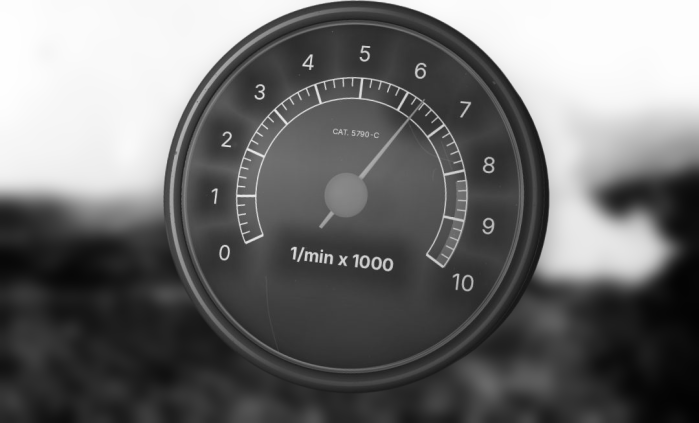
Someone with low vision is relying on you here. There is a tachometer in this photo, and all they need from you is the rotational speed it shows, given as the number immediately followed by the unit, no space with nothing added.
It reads 6400rpm
